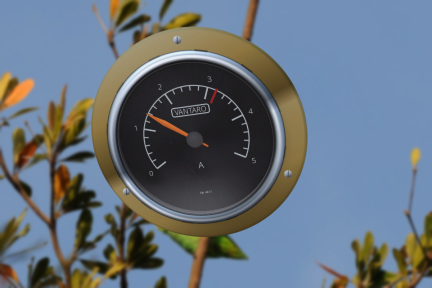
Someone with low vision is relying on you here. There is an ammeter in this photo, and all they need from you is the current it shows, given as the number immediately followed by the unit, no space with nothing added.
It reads 1.4A
